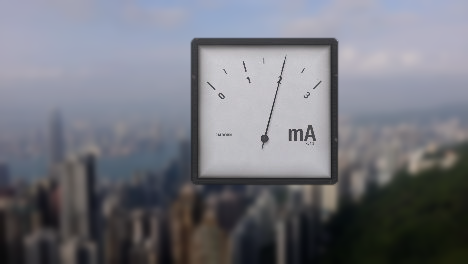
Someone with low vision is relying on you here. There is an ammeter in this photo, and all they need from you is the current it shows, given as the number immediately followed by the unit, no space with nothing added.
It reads 2mA
